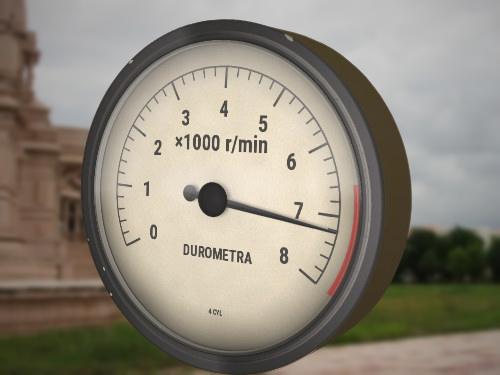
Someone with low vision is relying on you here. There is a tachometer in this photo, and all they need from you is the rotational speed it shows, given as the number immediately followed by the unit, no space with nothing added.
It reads 7200rpm
